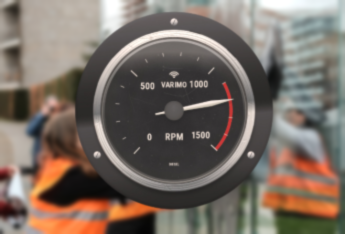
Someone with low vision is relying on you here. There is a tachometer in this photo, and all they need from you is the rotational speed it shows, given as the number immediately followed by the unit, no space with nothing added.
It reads 1200rpm
